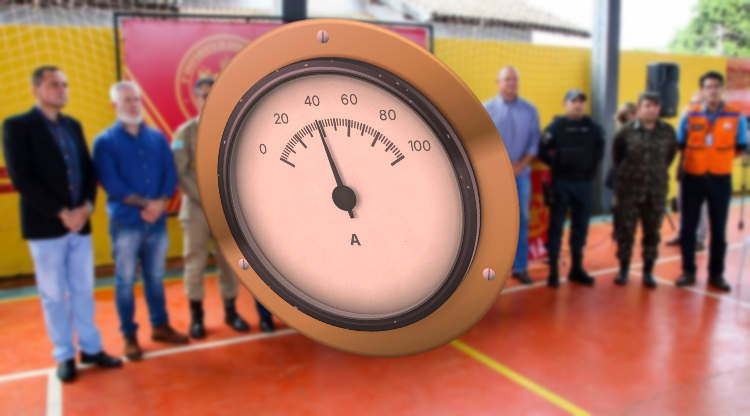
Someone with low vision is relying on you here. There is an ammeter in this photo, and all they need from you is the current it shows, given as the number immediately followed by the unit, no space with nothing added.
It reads 40A
